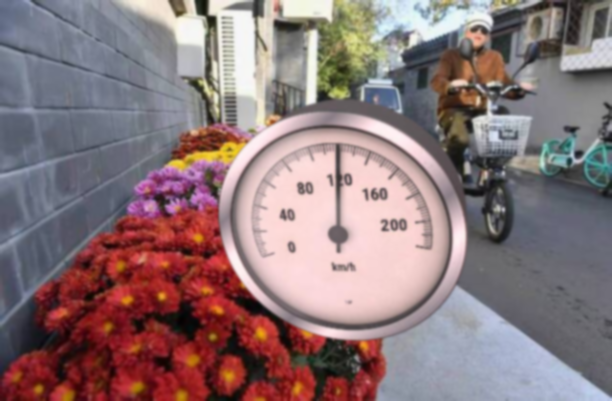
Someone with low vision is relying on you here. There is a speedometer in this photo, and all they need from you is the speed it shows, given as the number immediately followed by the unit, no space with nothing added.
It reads 120km/h
